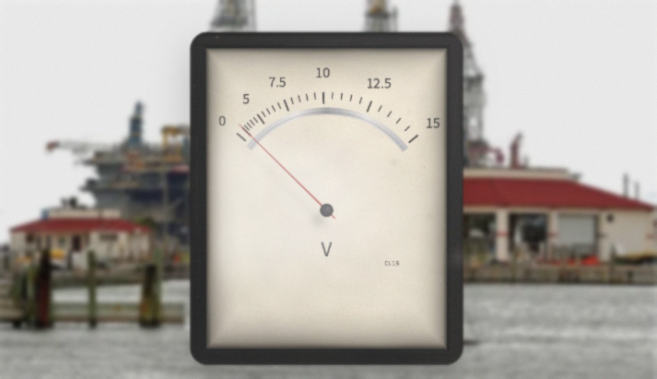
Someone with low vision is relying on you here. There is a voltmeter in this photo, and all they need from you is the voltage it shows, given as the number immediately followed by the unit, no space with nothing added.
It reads 2.5V
